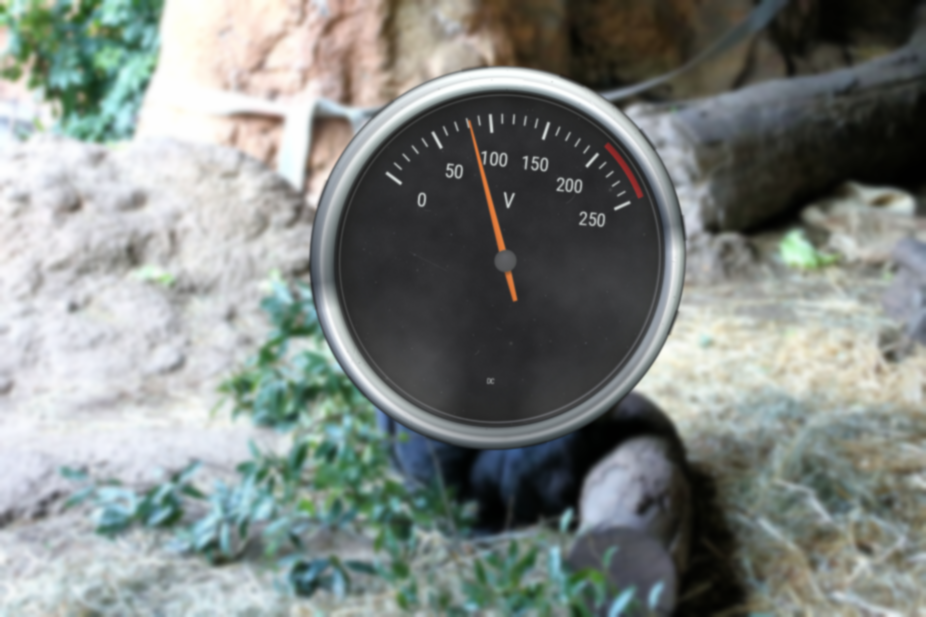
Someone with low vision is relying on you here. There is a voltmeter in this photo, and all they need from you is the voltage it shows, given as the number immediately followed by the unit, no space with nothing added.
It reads 80V
